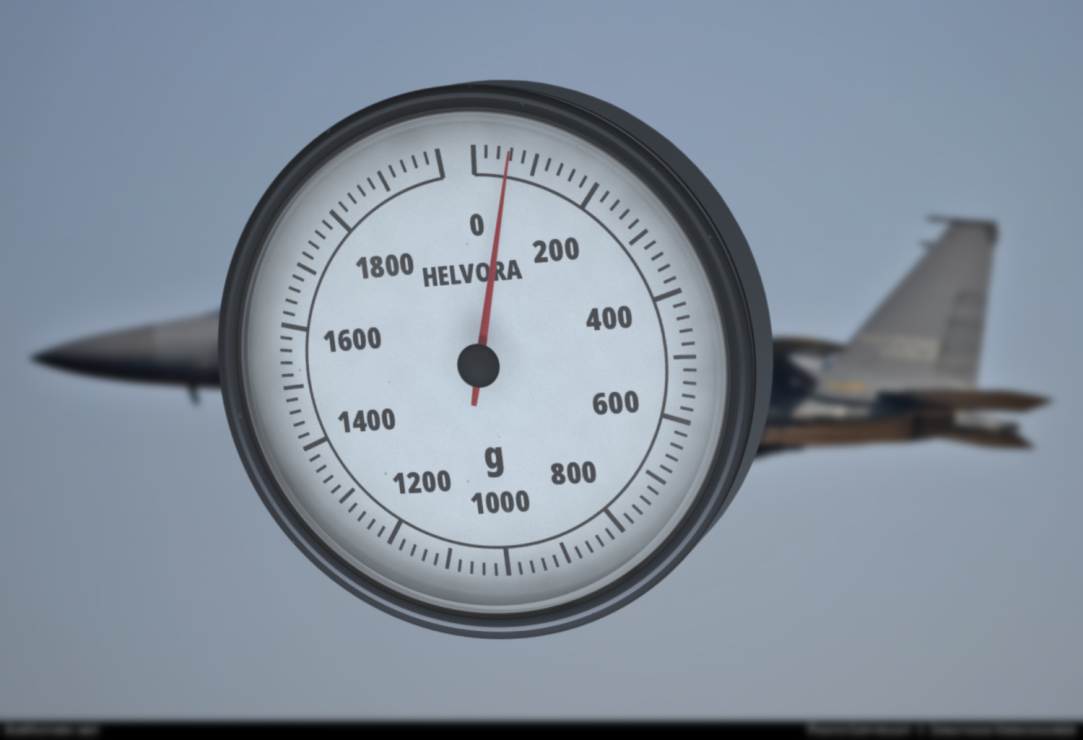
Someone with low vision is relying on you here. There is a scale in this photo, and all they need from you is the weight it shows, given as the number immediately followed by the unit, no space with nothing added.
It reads 60g
